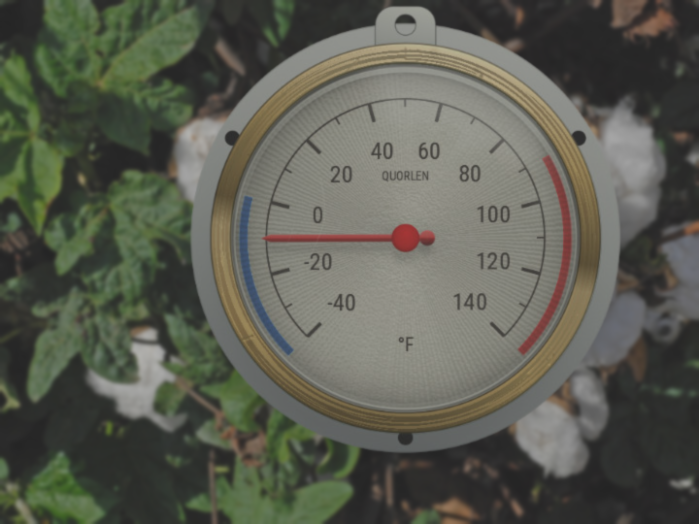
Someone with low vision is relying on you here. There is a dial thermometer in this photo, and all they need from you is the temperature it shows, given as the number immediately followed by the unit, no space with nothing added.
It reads -10°F
